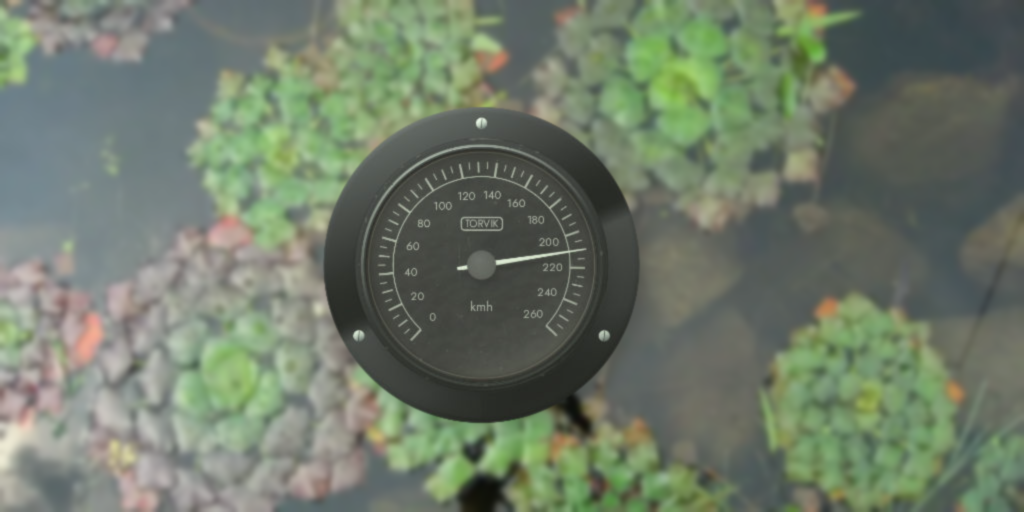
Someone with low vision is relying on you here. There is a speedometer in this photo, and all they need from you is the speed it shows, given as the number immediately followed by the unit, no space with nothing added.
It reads 210km/h
